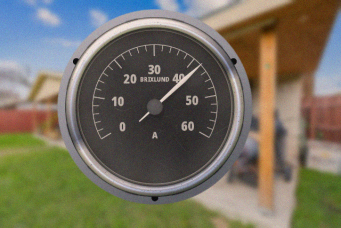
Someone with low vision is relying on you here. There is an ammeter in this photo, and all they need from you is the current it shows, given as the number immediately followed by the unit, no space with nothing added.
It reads 42A
